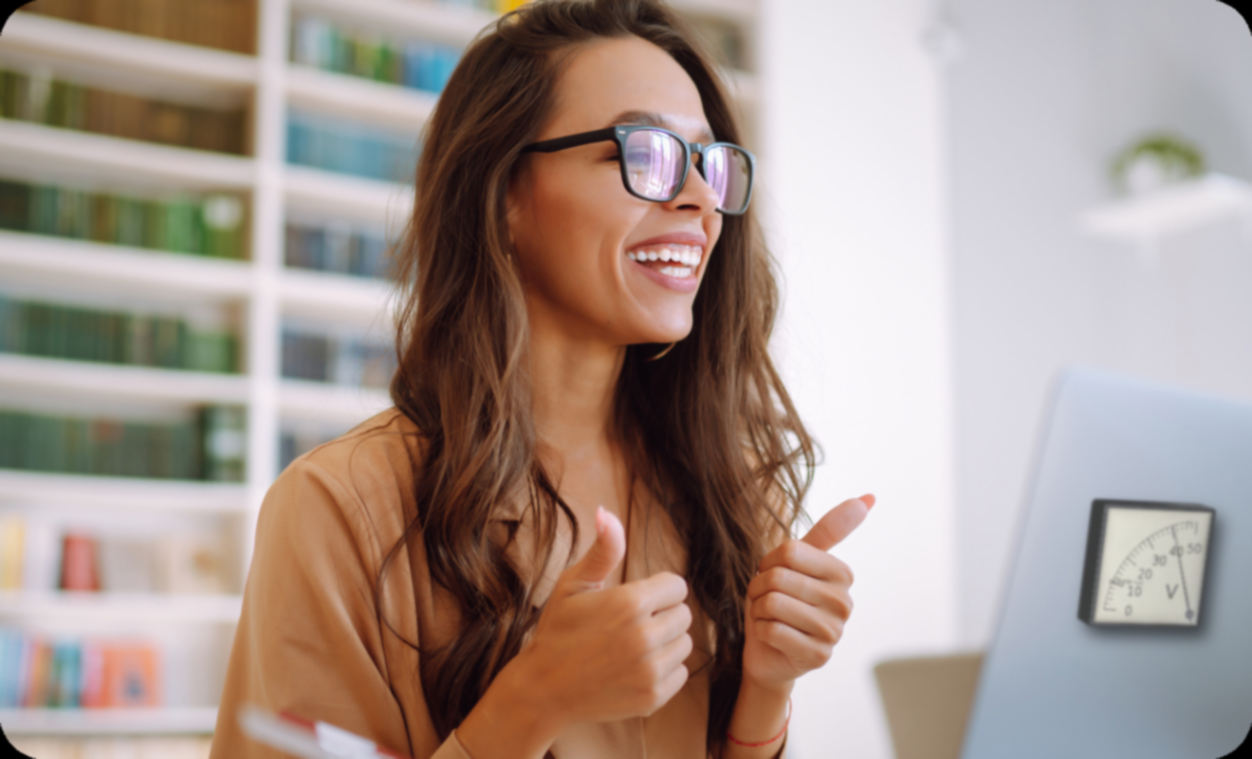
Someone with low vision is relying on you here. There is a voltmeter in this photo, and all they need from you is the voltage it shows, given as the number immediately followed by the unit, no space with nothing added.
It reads 40V
